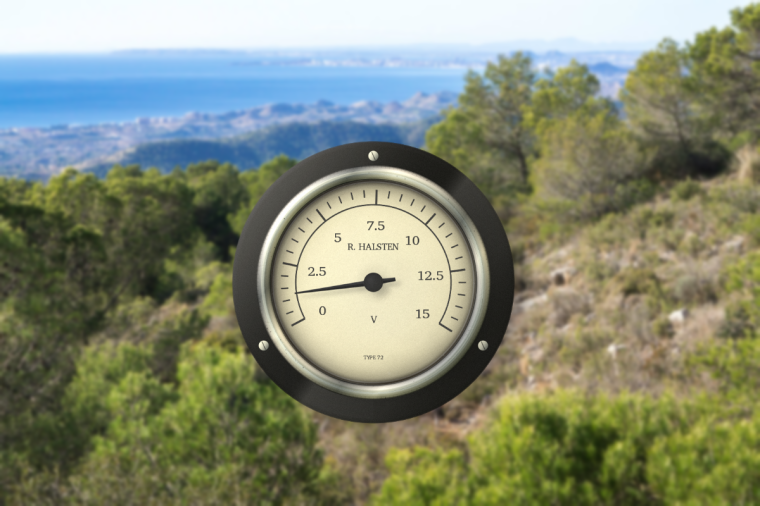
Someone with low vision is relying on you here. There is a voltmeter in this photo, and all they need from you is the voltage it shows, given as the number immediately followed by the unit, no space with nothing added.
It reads 1.25V
